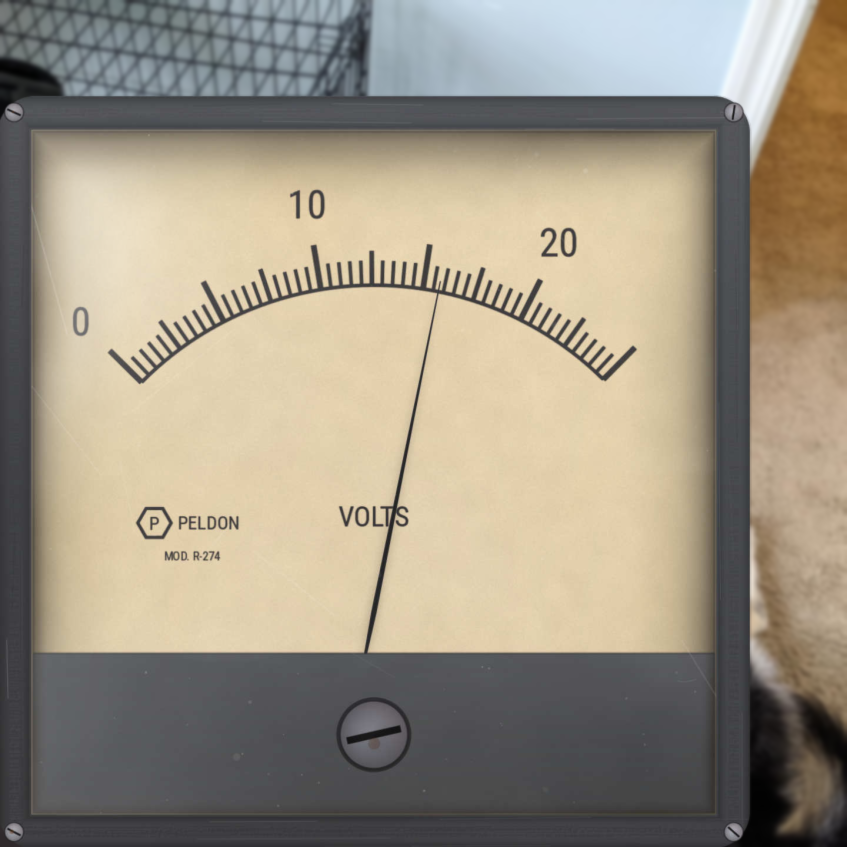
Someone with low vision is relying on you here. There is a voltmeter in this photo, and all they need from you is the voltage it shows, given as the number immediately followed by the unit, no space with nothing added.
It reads 15.75V
